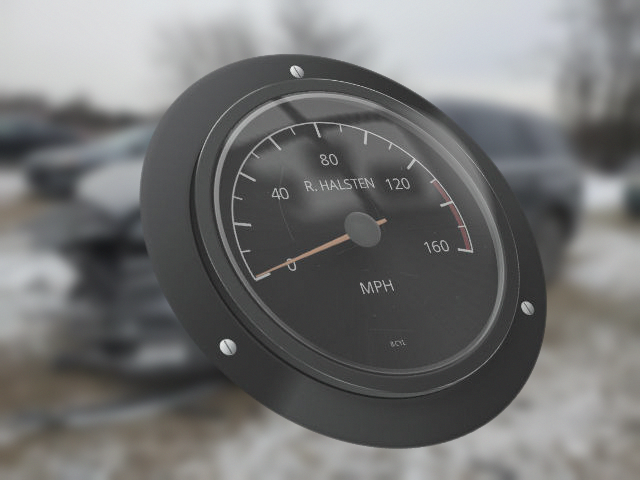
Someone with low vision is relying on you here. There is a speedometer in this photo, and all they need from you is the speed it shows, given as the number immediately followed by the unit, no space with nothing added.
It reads 0mph
